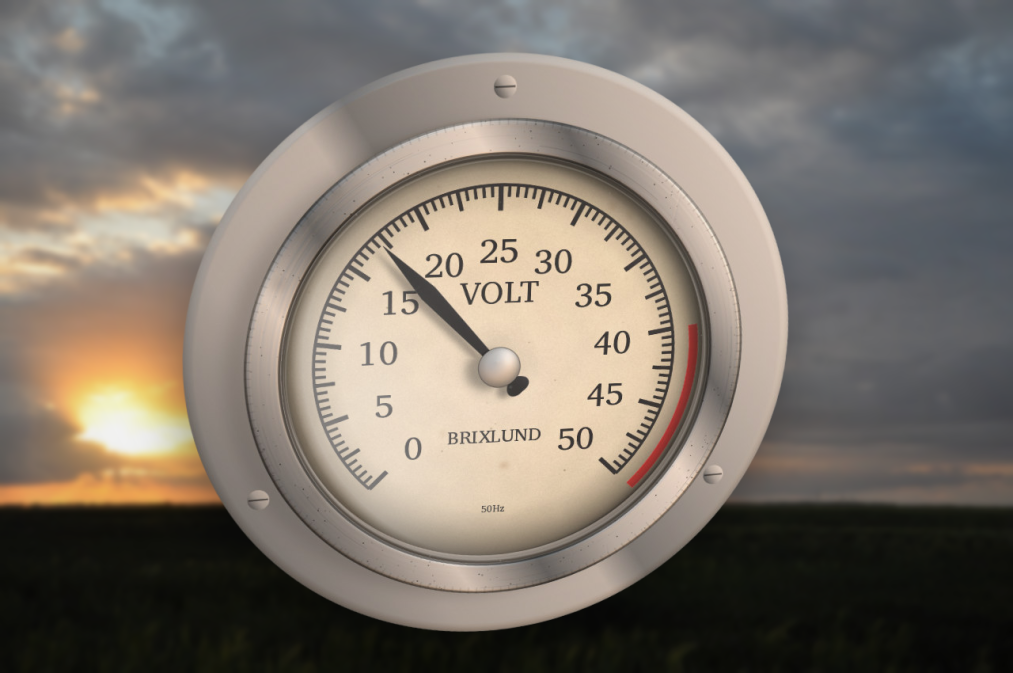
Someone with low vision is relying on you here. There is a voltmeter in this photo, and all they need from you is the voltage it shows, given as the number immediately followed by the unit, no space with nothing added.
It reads 17.25V
